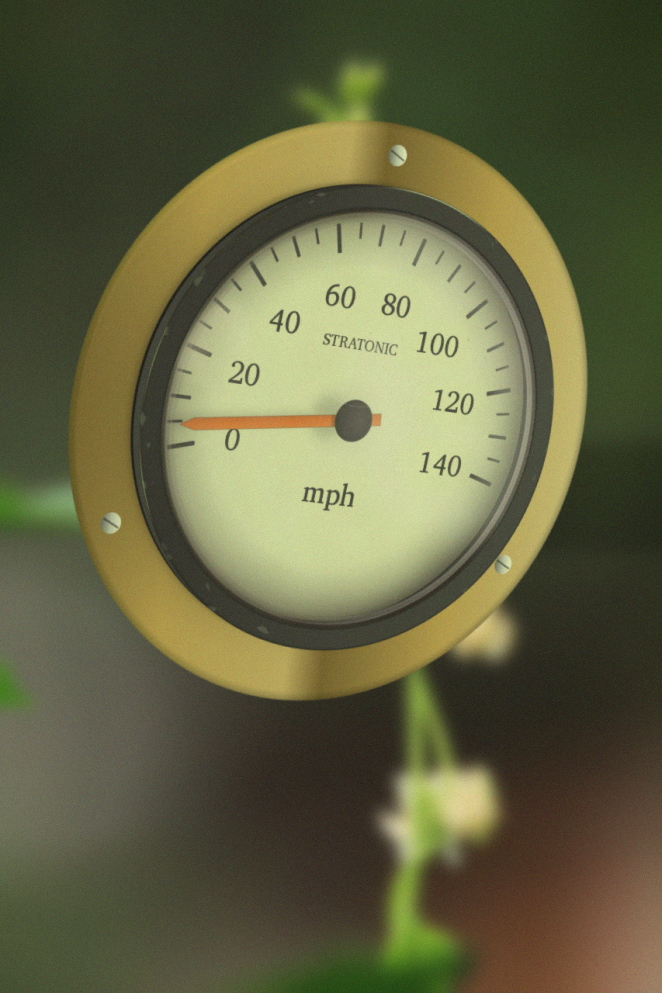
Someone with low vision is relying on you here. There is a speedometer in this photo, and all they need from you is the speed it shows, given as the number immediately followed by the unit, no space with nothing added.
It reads 5mph
